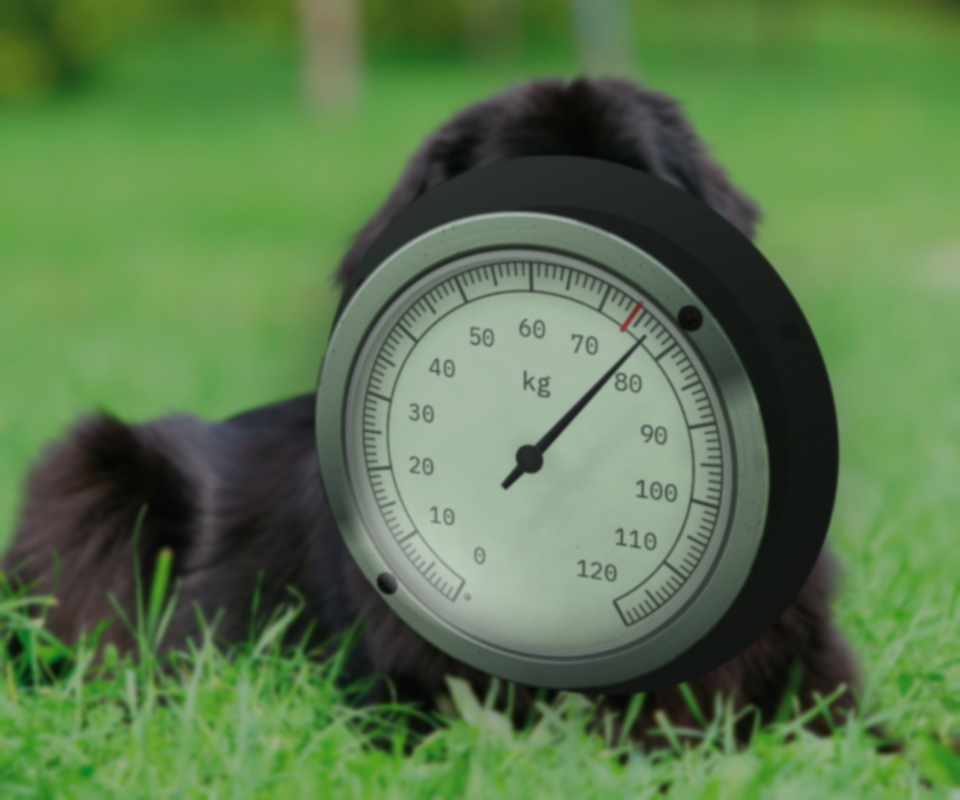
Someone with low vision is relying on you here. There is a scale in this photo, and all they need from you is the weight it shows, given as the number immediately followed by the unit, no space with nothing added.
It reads 77kg
